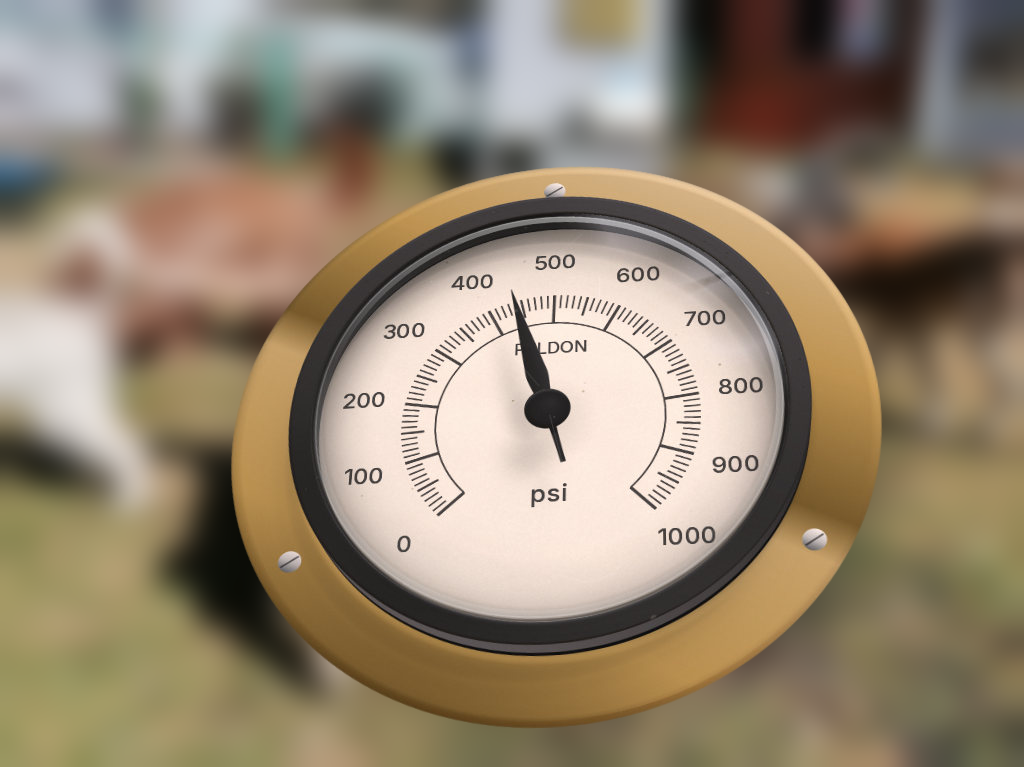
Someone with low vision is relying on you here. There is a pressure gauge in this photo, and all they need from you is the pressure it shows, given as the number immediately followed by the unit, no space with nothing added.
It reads 440psi
